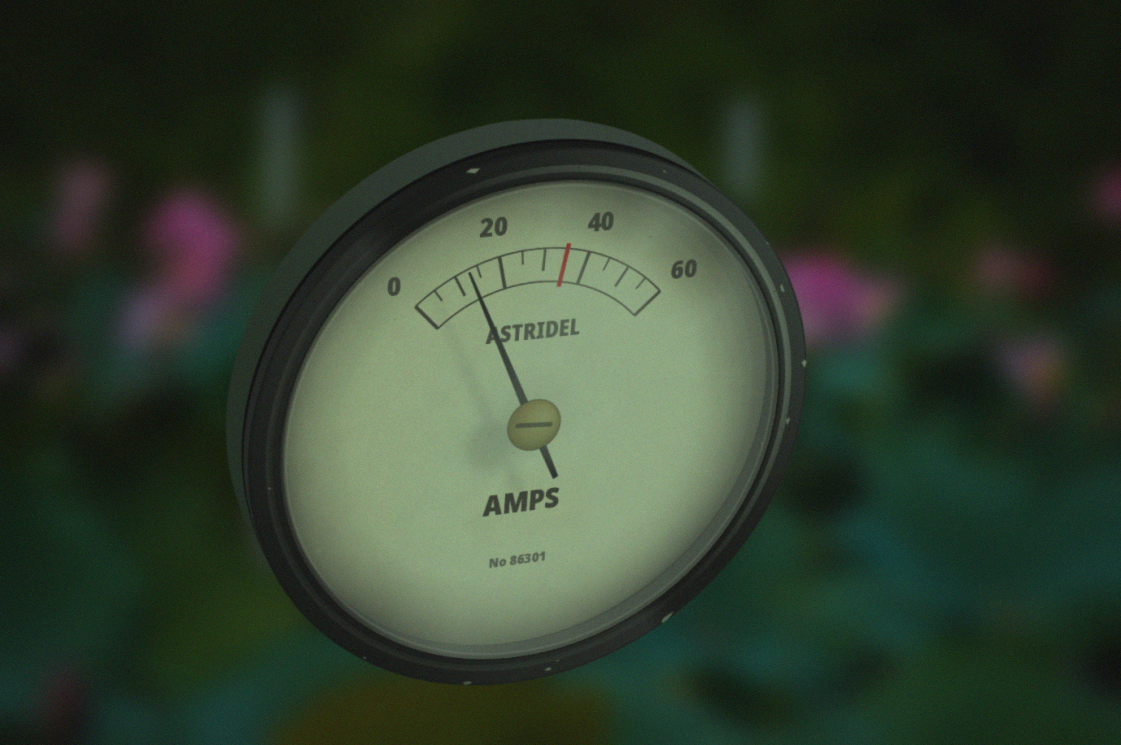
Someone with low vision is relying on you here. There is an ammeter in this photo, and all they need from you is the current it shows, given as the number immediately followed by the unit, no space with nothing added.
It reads 12.5A
